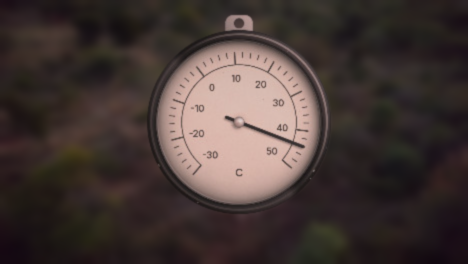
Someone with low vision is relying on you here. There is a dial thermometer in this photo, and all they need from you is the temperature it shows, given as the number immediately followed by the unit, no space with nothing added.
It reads 44°C
